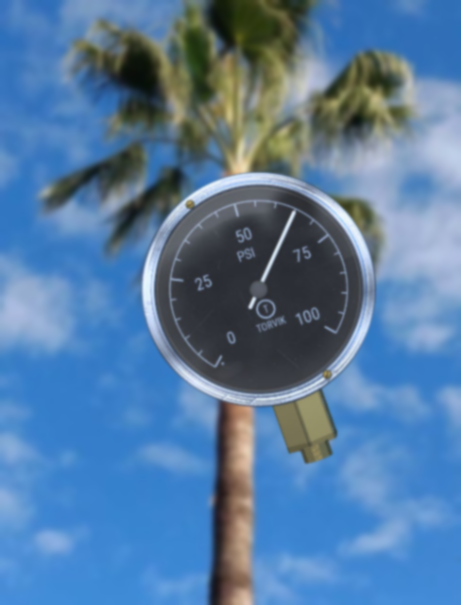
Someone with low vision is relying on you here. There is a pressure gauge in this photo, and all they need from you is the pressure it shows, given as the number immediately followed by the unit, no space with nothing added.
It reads 65psi
